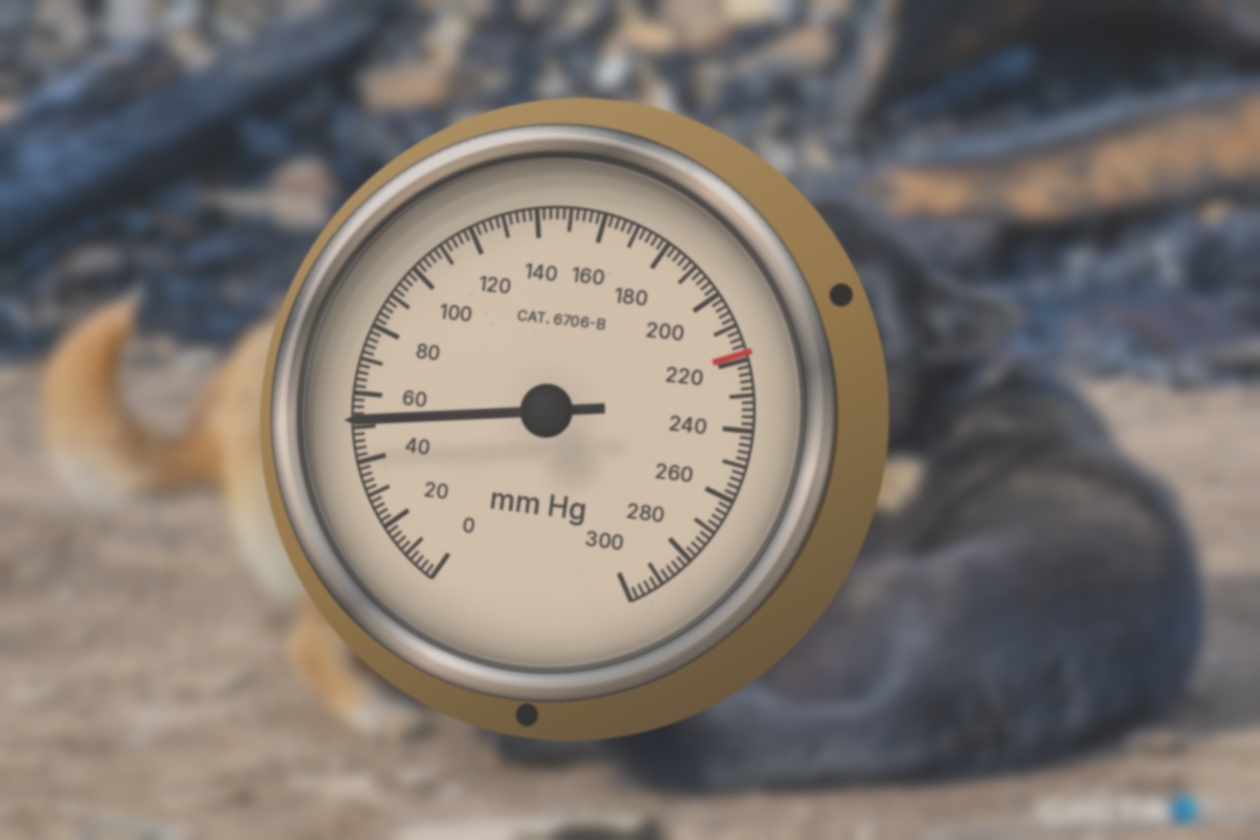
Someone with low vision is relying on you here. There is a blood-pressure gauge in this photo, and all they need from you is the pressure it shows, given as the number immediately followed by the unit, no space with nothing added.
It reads 52mmHg
